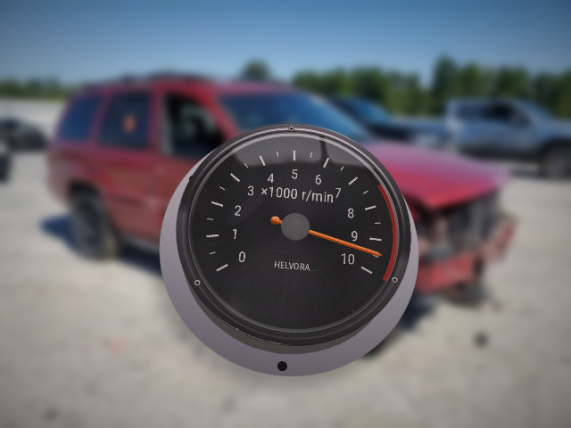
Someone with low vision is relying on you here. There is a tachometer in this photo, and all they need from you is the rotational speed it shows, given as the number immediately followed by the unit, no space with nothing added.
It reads 9500rpm
